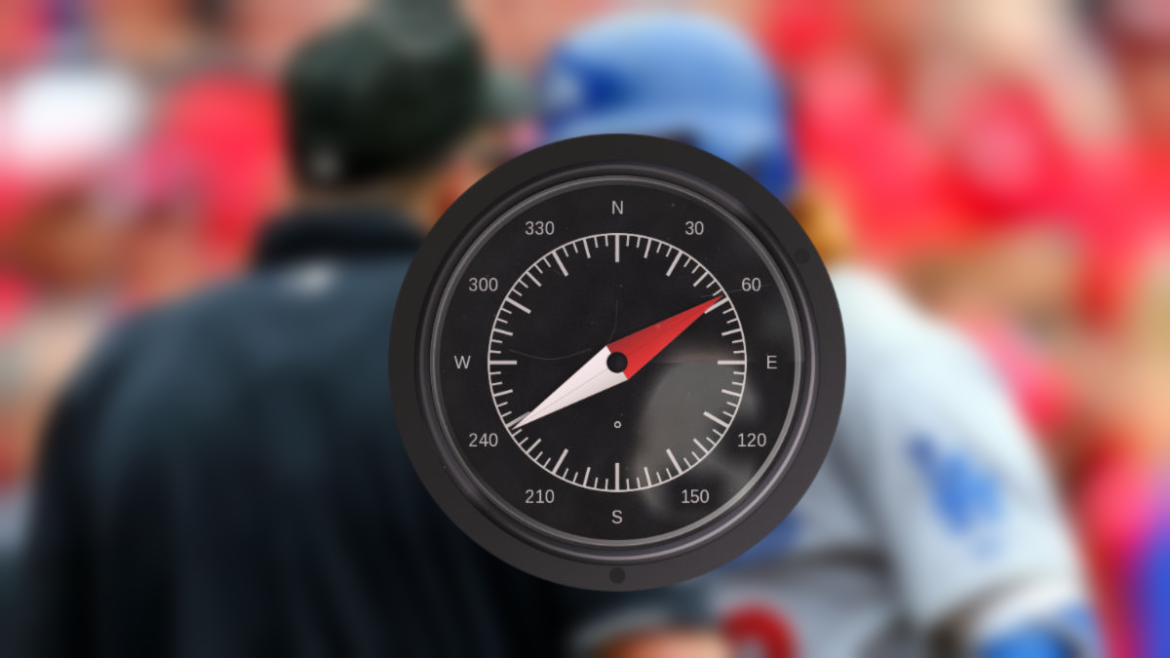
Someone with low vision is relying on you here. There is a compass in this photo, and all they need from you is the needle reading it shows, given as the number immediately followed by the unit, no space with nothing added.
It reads 57.5°
